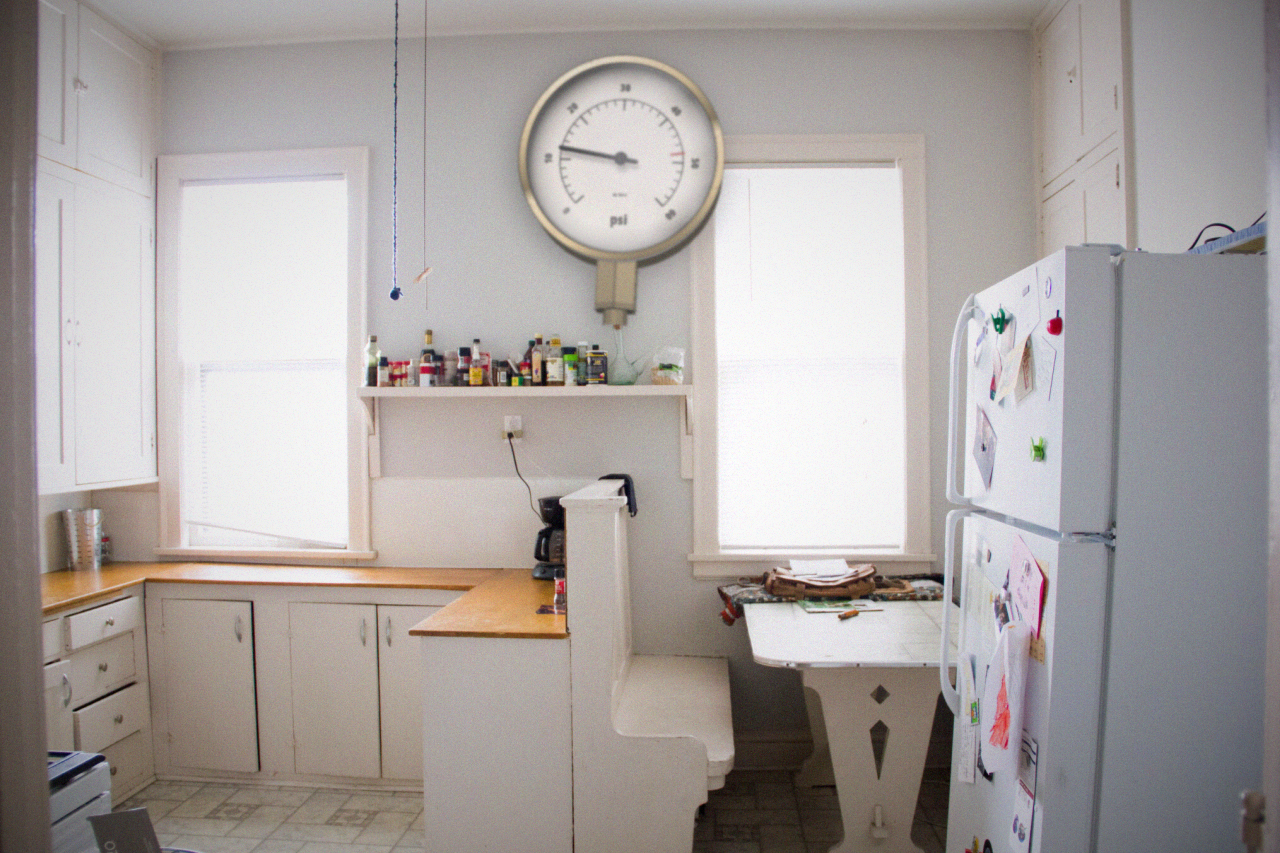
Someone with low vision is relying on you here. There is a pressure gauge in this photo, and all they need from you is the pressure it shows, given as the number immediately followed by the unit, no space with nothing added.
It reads 12psi
